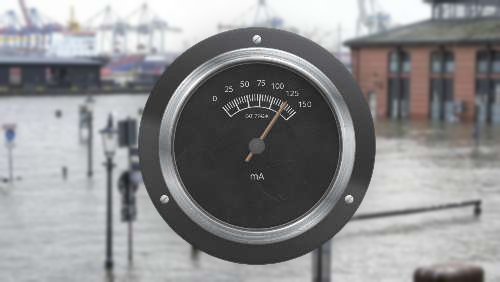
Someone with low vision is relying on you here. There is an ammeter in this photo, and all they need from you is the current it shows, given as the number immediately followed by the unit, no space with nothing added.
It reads 125mA
